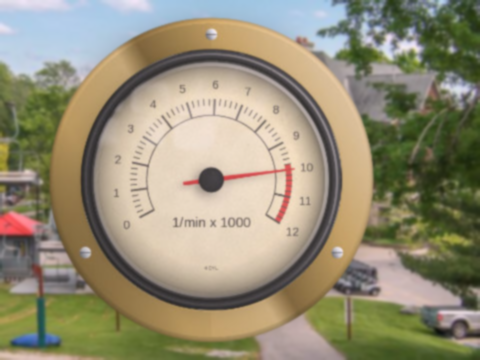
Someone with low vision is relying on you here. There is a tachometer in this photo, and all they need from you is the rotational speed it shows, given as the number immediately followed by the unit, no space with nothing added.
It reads 10000rpm
